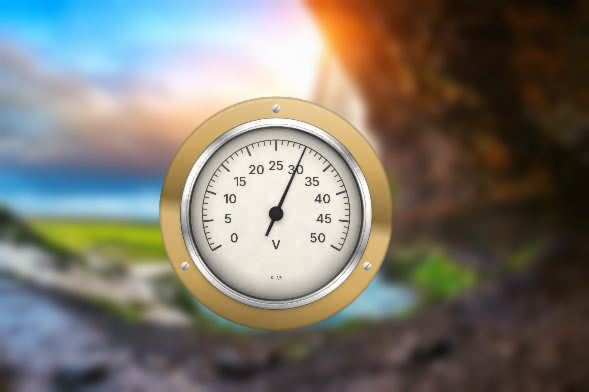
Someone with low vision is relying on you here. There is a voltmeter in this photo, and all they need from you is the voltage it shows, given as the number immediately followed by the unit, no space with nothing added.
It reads 30V
